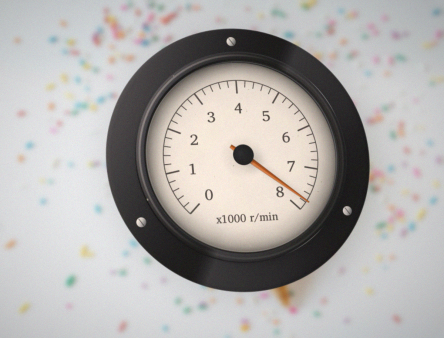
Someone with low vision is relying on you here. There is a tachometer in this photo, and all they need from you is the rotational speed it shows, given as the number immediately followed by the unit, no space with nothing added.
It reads 7800rpm
